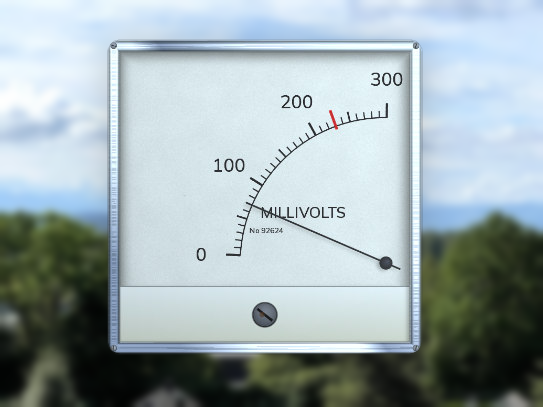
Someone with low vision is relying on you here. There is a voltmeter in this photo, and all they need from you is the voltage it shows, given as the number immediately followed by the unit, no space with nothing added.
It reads 70mV
